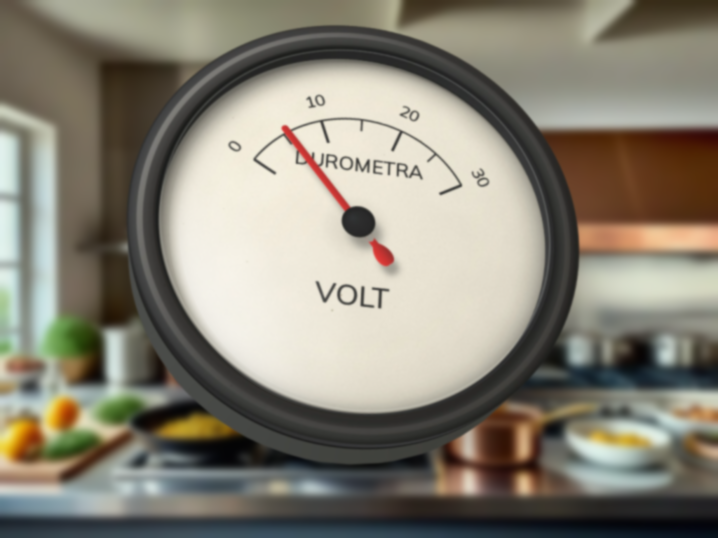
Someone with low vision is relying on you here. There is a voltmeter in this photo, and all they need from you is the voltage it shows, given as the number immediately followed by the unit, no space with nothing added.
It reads 5V
